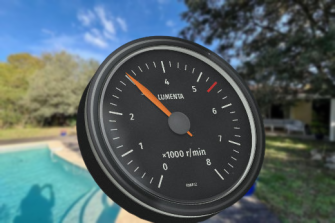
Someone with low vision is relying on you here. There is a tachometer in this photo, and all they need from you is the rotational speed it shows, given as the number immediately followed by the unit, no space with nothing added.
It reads 3000rpm
